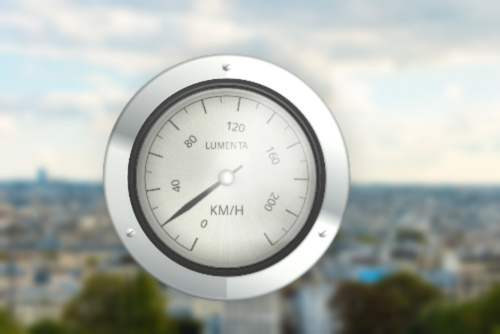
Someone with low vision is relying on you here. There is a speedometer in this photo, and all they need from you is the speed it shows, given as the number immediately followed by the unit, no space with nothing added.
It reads 20km/h
